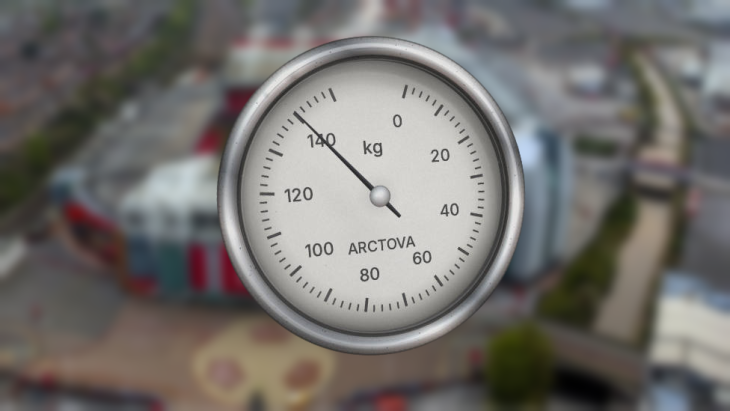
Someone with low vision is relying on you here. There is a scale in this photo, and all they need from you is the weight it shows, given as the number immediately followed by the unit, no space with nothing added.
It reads 140kg
